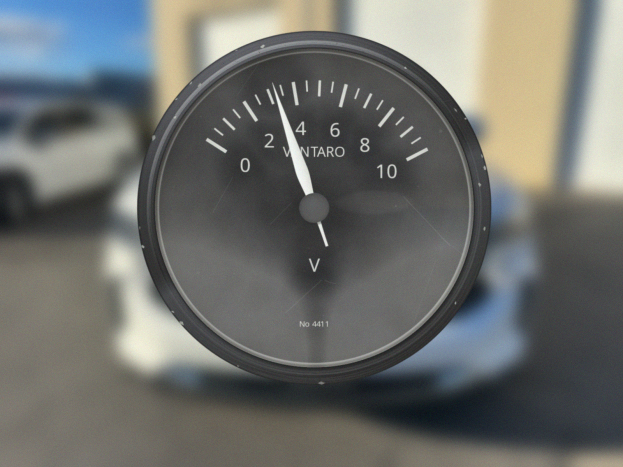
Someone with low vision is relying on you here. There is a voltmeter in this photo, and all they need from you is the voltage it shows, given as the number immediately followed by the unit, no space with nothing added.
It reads 3.25V
